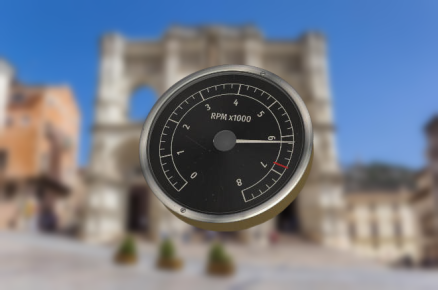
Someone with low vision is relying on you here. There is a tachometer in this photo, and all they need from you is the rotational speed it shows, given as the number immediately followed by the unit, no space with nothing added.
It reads 6200rpm
